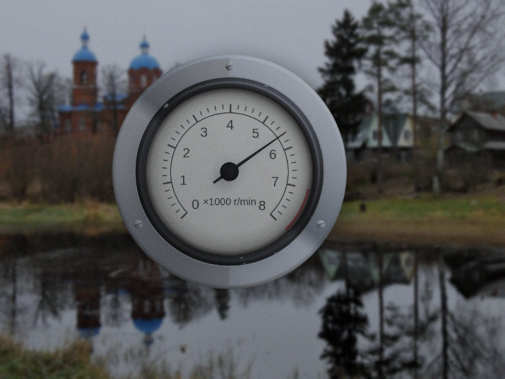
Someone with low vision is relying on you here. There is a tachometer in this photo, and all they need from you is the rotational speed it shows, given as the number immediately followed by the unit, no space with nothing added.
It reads 5600rpm
